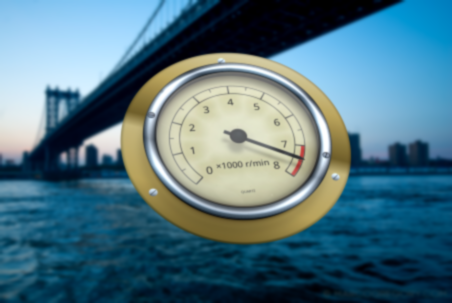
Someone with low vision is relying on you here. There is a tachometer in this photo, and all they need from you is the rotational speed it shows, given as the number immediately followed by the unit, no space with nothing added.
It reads 7500rpm
